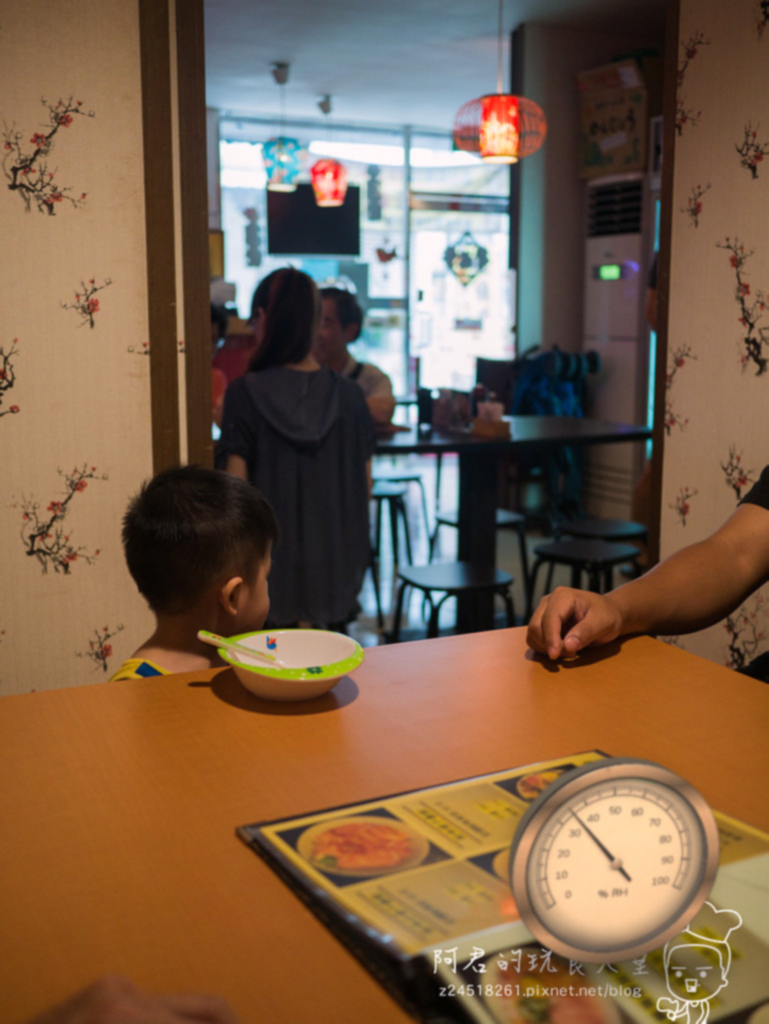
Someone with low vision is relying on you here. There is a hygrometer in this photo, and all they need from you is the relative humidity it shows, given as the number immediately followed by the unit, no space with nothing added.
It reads 35%
